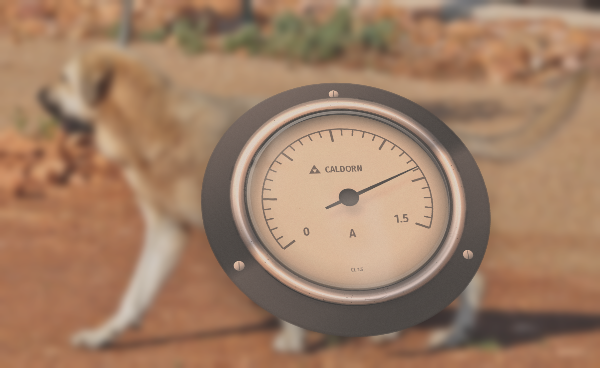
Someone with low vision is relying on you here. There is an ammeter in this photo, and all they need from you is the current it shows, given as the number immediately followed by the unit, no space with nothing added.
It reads 1.2A
